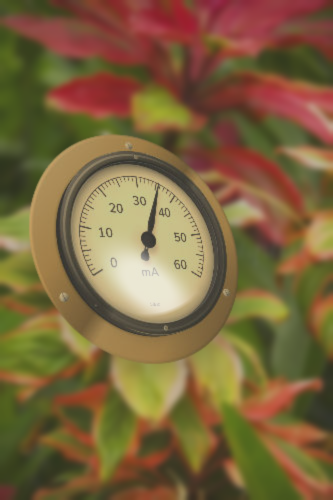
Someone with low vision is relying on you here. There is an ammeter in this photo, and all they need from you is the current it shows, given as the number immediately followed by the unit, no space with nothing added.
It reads 35mA
